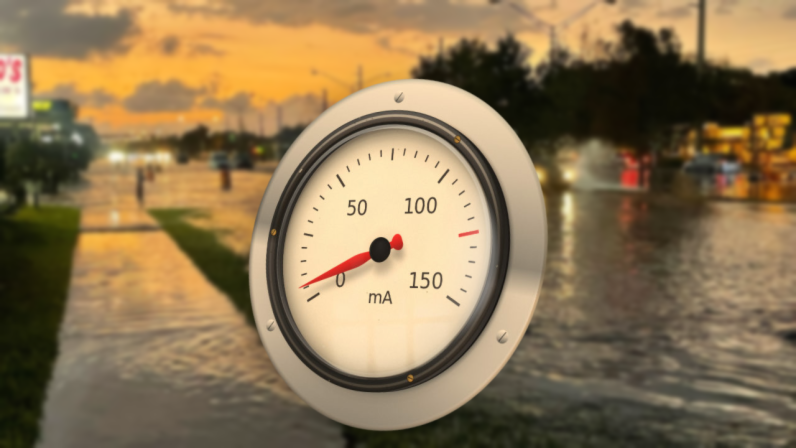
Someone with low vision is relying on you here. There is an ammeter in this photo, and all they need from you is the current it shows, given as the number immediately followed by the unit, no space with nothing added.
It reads 5mA
